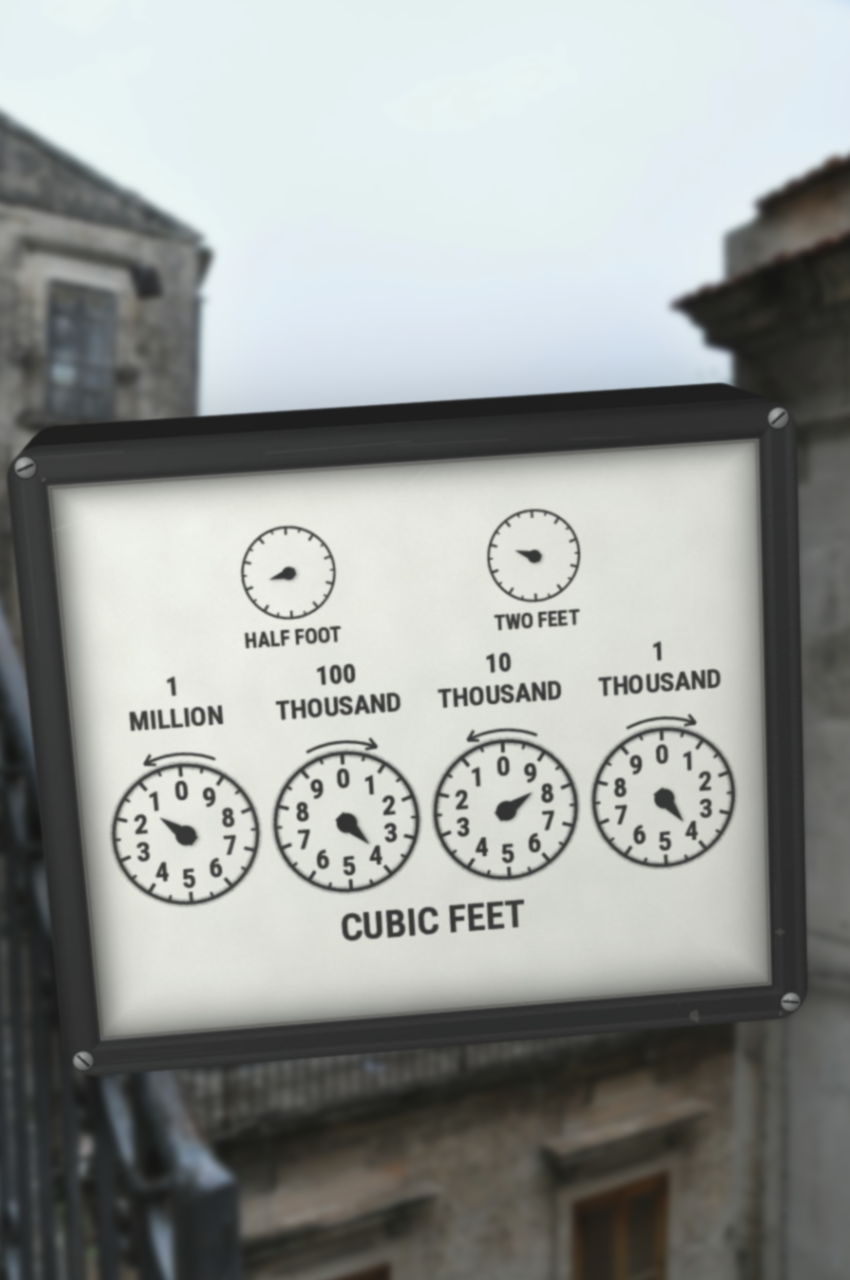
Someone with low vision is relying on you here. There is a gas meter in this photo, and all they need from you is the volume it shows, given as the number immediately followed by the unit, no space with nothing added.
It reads 138400ft³
